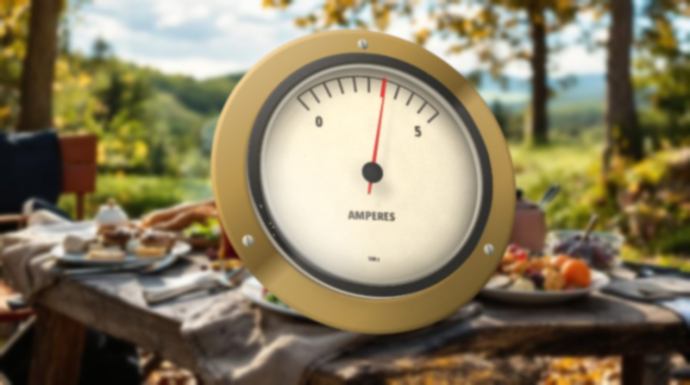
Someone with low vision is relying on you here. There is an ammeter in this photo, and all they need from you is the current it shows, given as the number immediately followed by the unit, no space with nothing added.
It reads 3A
